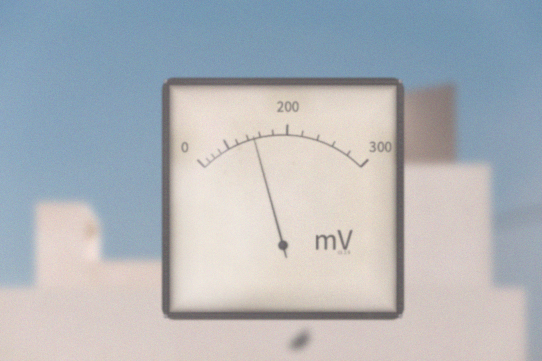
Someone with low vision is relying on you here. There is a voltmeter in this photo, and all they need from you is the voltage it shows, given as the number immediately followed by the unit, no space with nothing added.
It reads 150mV
